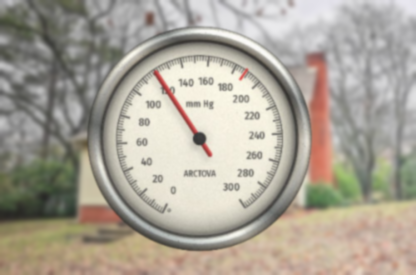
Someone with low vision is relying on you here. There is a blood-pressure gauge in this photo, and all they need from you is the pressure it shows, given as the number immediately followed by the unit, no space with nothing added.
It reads 120mmHg
